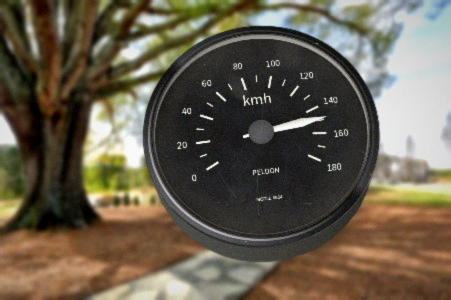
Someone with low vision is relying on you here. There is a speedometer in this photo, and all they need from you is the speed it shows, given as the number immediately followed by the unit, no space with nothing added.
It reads 150km/h
